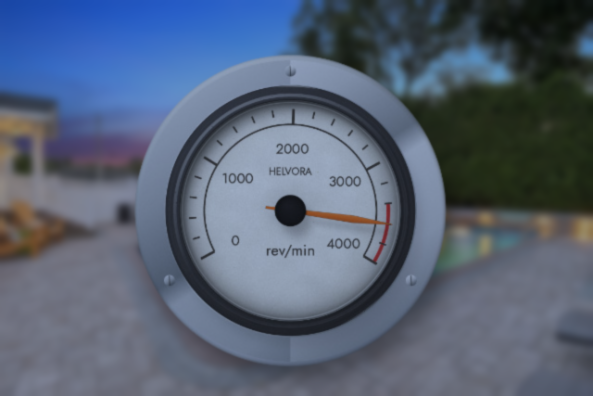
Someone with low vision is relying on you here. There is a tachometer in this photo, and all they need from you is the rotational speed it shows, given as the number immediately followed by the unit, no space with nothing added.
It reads 3600rpm
